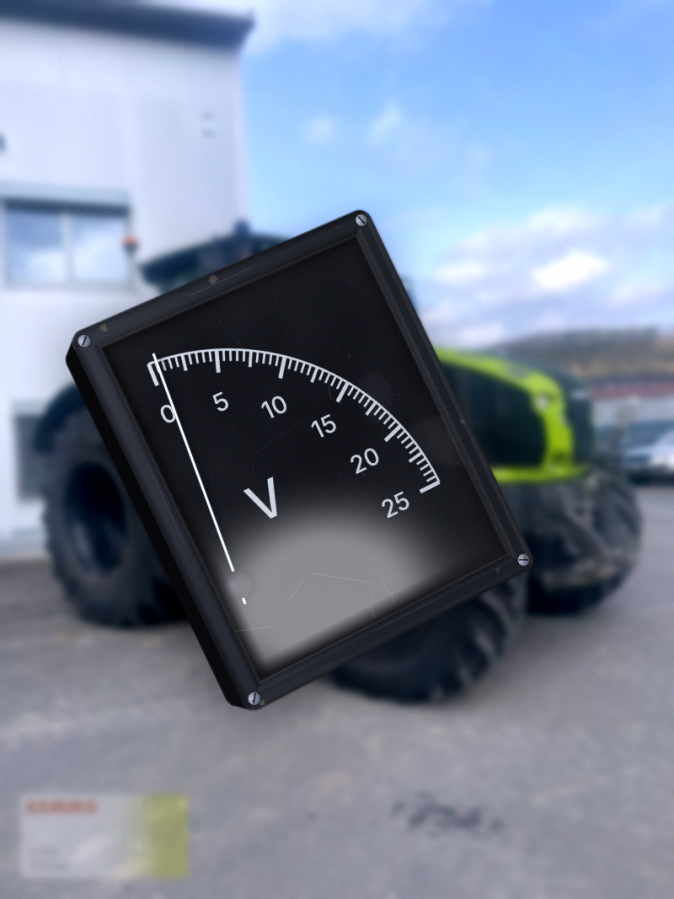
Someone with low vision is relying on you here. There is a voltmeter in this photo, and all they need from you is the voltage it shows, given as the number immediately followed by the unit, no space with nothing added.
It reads 0.5V
